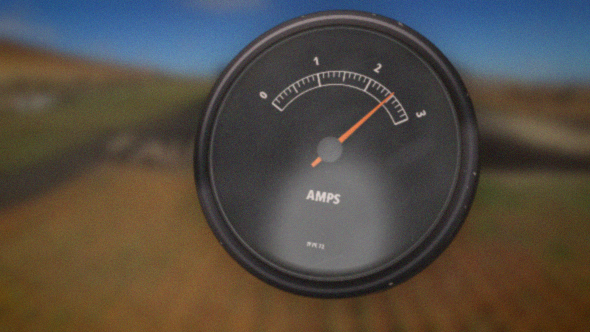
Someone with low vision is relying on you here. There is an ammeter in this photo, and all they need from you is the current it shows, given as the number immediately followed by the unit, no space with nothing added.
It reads 2.5A
